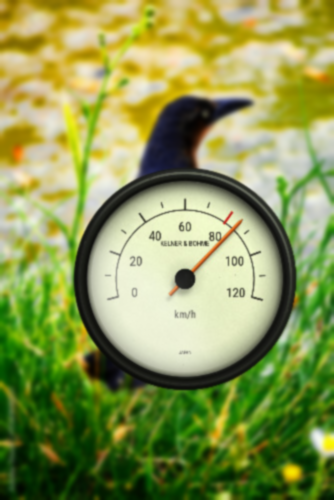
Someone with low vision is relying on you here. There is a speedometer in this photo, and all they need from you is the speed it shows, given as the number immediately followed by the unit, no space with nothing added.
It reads 85km/h
